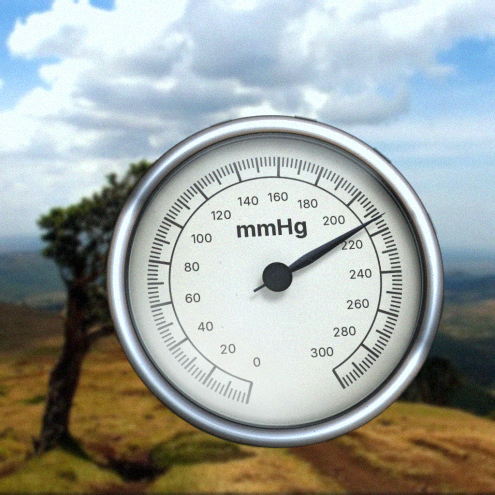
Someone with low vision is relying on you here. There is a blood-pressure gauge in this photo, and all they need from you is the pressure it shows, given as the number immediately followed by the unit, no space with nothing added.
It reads 214mmHg
